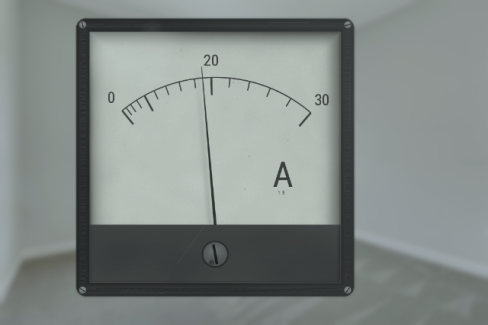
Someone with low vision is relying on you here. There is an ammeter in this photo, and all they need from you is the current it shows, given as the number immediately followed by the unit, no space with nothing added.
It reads 19A
